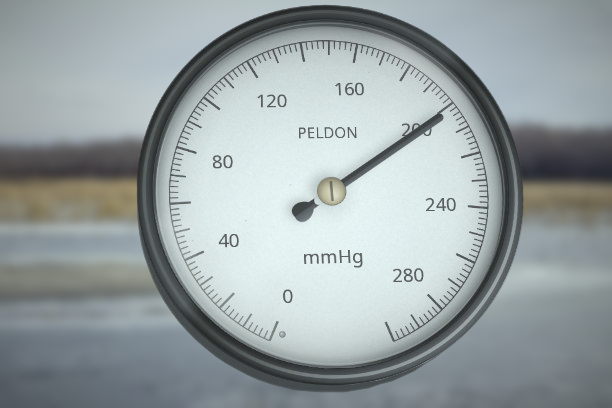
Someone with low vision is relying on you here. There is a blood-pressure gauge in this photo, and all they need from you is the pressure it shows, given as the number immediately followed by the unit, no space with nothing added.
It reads 202mmHg
